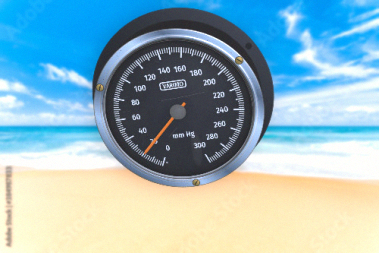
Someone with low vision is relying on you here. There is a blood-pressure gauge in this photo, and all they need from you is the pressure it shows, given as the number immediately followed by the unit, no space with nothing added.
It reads 20mmHg
